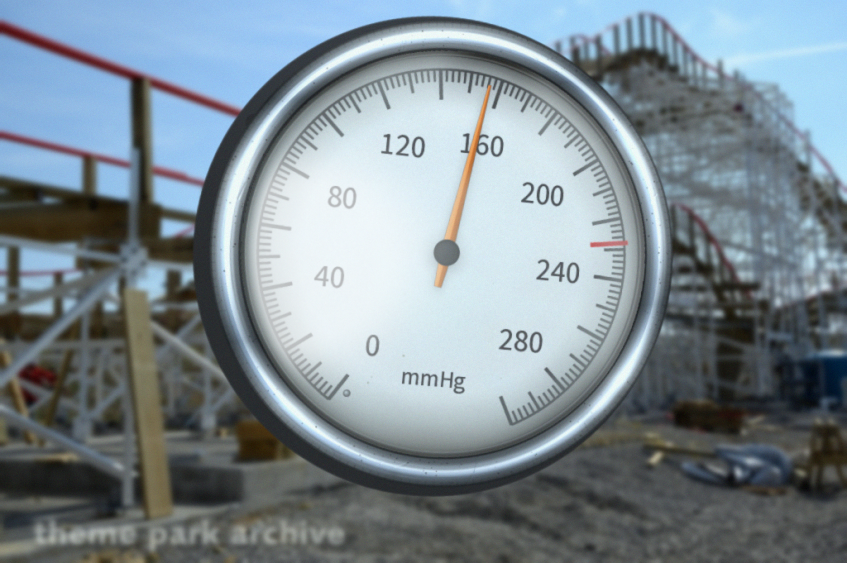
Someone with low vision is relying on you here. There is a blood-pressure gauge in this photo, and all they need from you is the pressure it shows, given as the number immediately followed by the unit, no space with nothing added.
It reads 156mmHg
